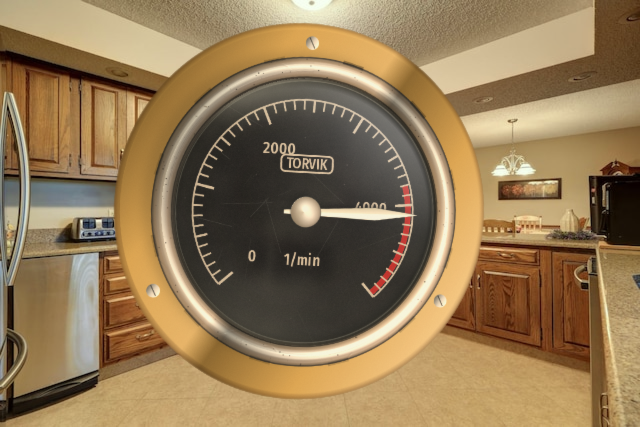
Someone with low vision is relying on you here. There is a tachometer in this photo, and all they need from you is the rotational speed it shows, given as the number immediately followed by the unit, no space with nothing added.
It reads 4100rpm
